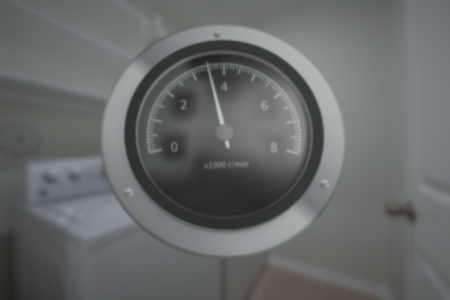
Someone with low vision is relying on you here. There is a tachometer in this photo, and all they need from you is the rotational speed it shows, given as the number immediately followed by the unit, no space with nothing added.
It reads 3500rpm
